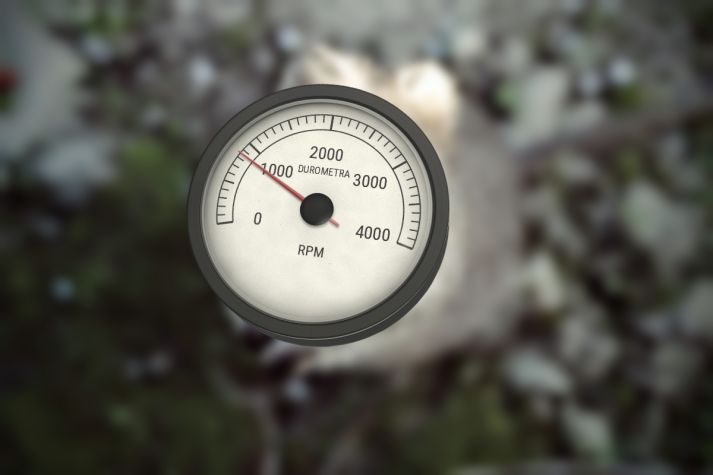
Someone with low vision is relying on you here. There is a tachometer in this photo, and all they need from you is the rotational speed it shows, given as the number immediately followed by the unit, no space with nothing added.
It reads 850rpm
